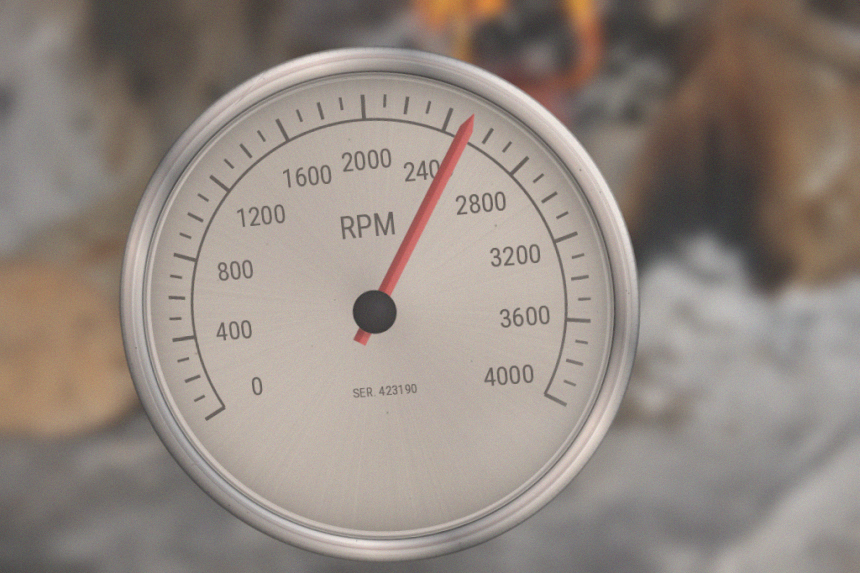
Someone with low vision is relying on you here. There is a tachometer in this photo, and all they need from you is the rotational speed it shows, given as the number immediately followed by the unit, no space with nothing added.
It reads 2500rpm
